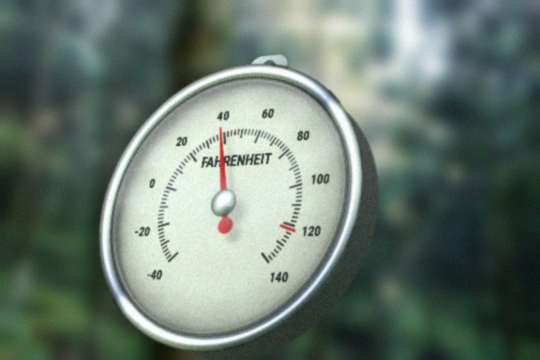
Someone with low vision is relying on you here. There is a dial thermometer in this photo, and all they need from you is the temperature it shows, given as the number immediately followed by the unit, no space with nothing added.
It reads 40°F
